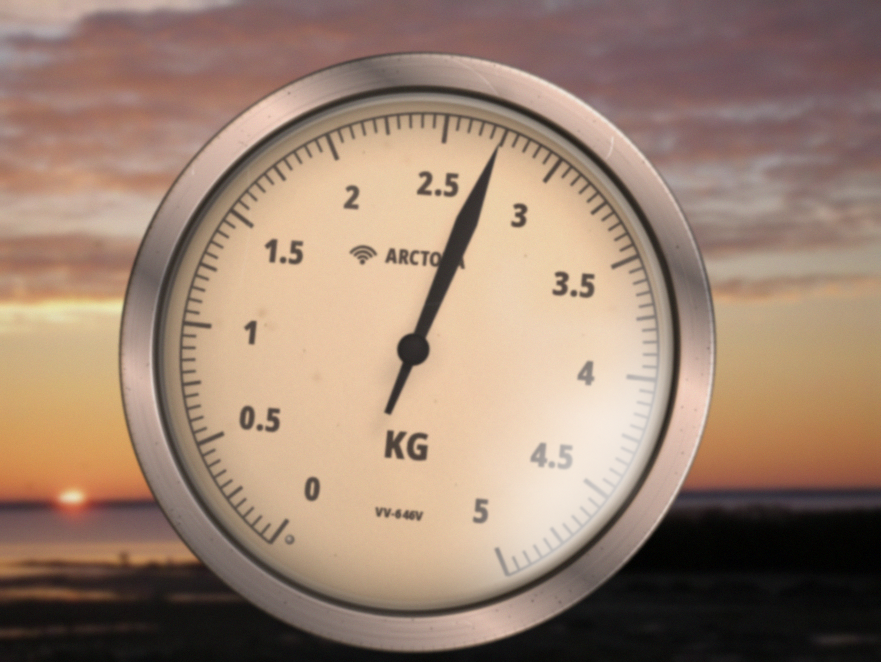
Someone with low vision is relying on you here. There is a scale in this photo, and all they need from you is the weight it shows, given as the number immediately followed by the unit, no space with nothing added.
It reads 2.75kg
